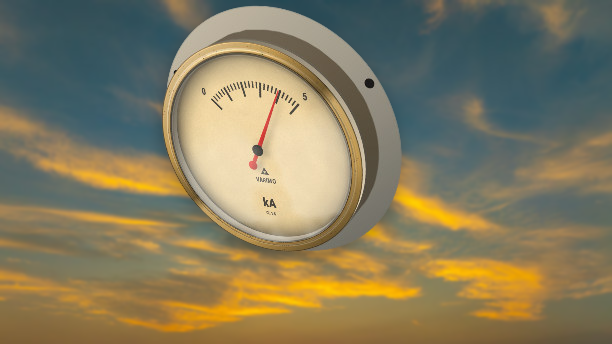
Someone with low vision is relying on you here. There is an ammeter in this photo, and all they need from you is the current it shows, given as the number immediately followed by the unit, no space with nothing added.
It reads 4kA
